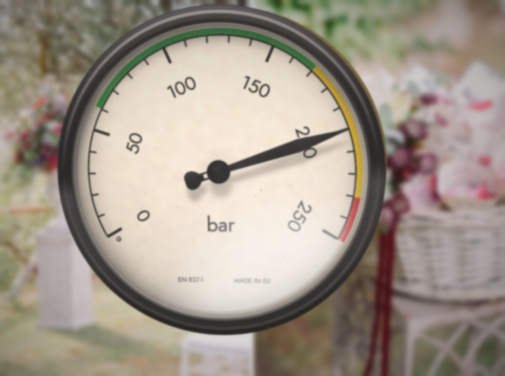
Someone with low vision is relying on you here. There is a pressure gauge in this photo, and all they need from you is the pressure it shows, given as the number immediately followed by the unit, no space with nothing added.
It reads 200bar
